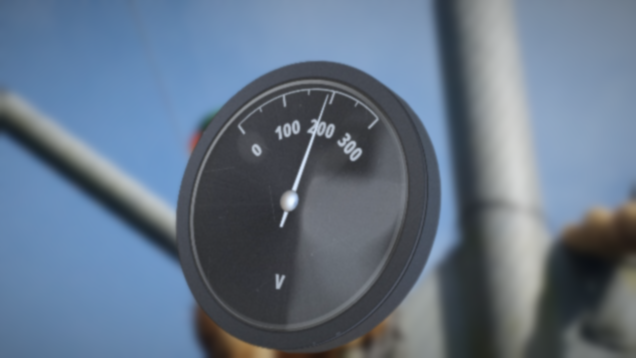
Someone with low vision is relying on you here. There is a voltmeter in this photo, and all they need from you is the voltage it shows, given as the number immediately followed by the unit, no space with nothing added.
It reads 200V
